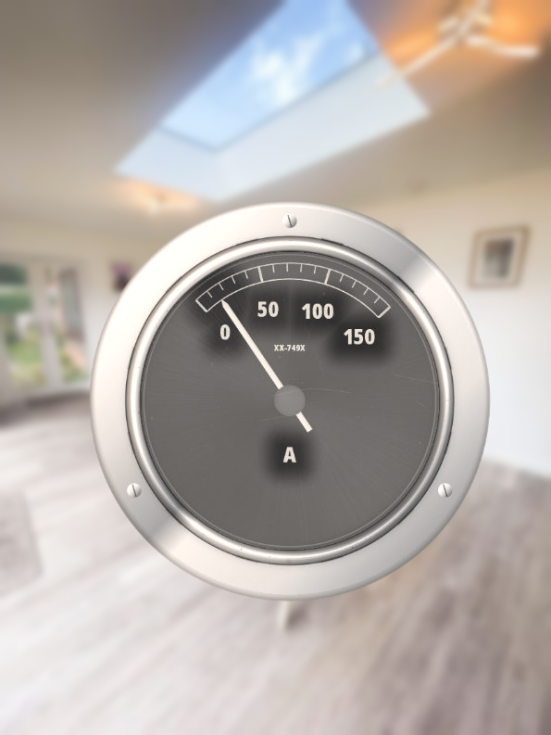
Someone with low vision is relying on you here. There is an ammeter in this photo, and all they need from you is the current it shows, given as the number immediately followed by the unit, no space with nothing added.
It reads 15A
